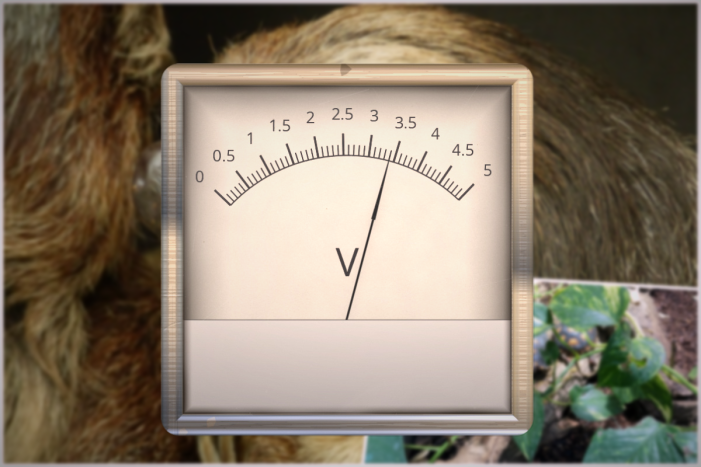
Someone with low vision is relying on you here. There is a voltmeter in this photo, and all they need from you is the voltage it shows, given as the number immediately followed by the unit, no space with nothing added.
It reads 3.4V
